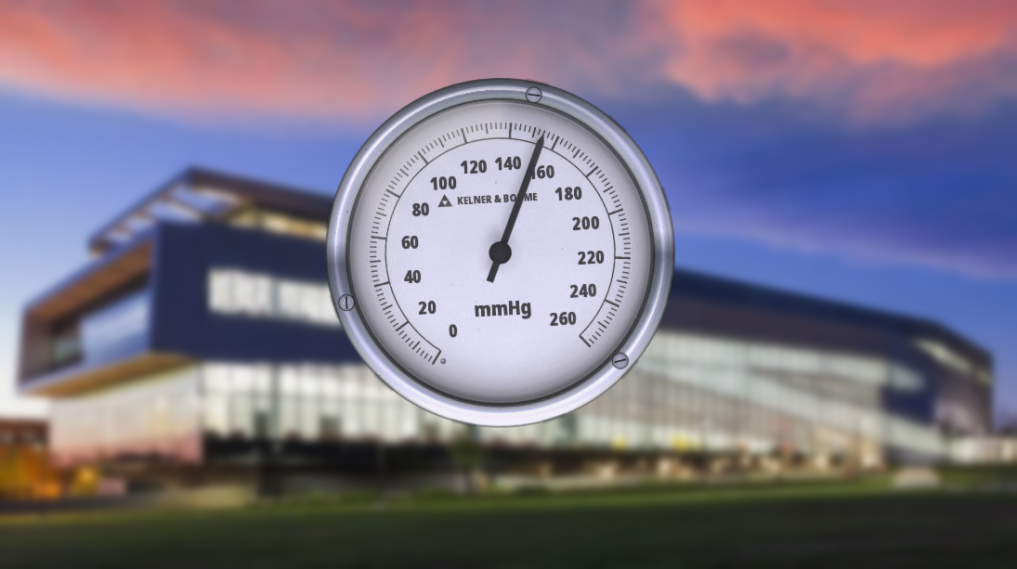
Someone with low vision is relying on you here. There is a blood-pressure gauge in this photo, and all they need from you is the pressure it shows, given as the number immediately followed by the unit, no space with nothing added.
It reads 154mmHg
